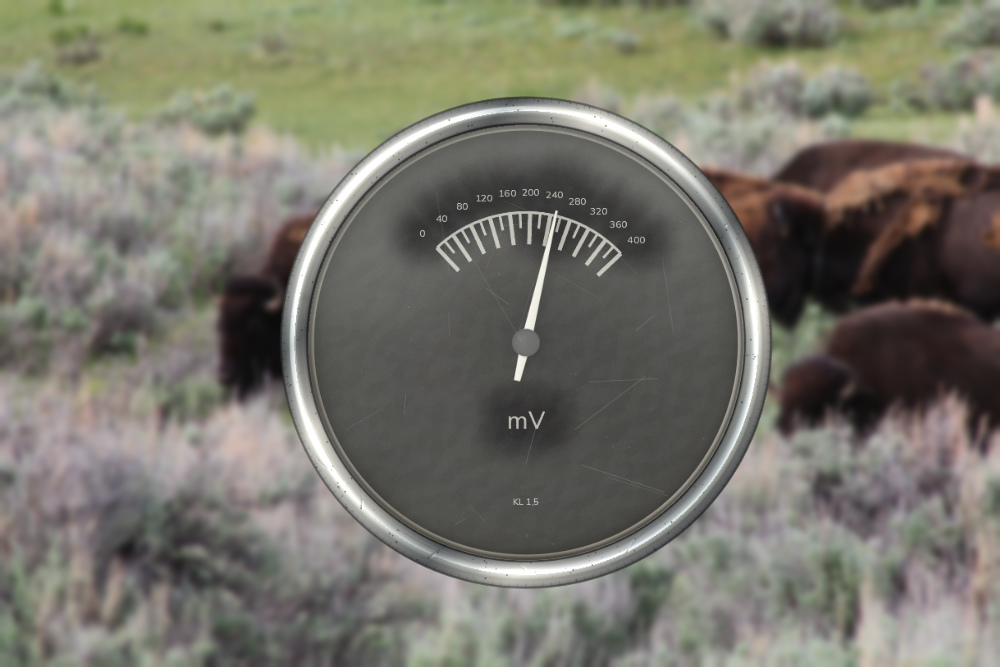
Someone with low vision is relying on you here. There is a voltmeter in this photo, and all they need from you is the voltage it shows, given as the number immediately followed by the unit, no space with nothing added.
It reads 250mV
